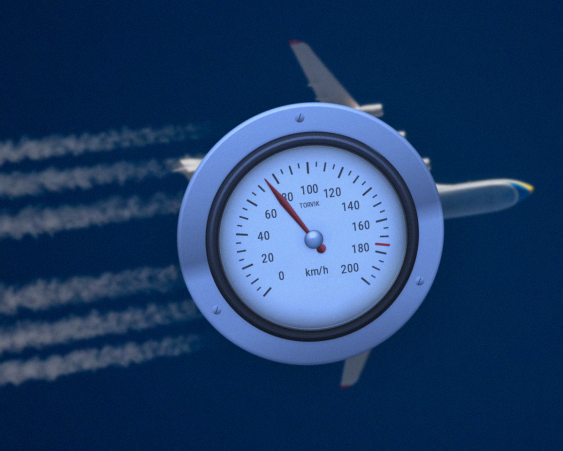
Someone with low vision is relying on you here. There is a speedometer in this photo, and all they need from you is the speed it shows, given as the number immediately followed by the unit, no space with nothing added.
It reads 75km/h
